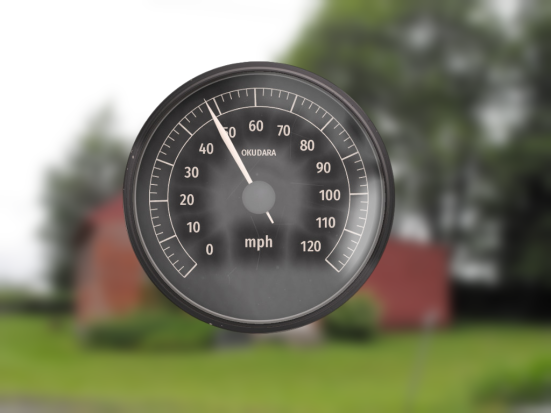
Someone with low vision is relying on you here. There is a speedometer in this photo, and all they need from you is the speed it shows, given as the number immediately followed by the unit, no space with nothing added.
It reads 48mph
